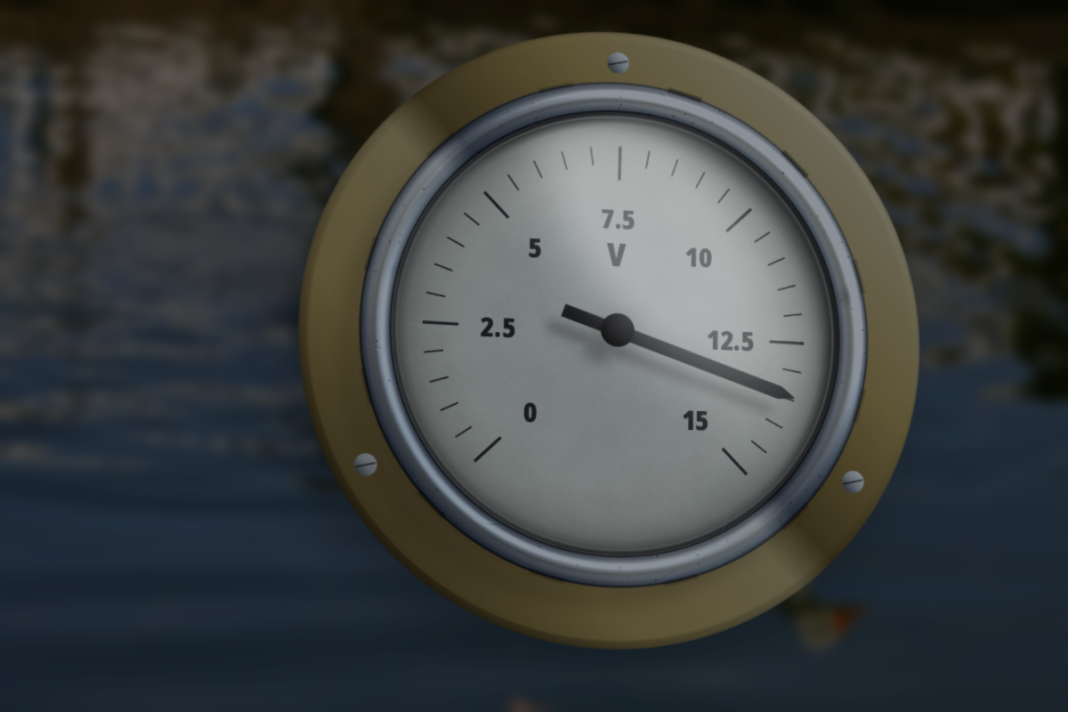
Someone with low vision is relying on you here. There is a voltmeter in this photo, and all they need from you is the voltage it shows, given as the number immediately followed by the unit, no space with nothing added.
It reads 13.5V
